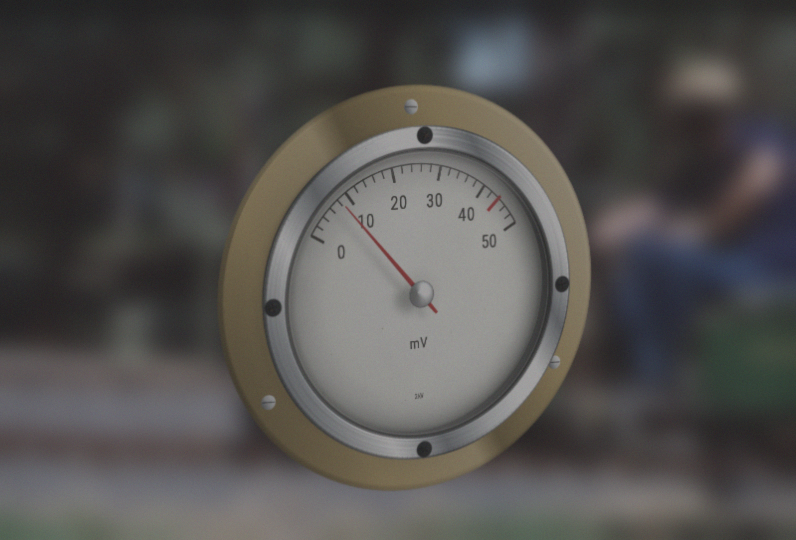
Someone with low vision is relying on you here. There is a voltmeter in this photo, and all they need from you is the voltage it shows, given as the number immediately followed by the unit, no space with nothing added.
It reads 8mV
